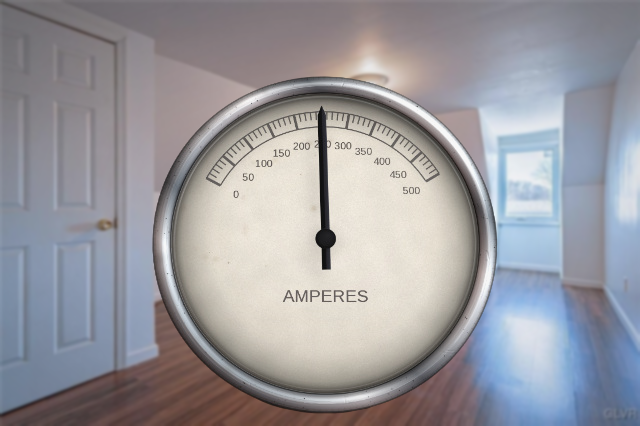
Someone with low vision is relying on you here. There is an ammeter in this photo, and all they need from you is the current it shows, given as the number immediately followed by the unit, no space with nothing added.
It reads 250A
